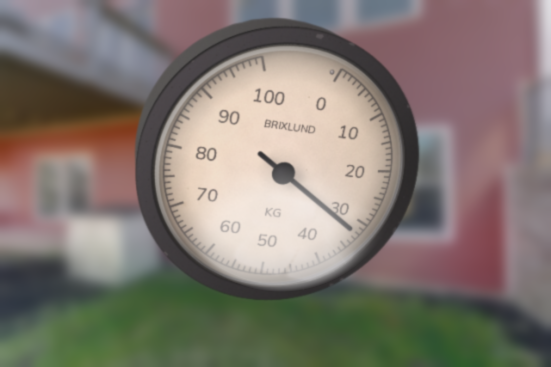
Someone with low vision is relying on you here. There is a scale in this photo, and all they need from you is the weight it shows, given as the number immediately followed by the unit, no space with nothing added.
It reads 32kg
